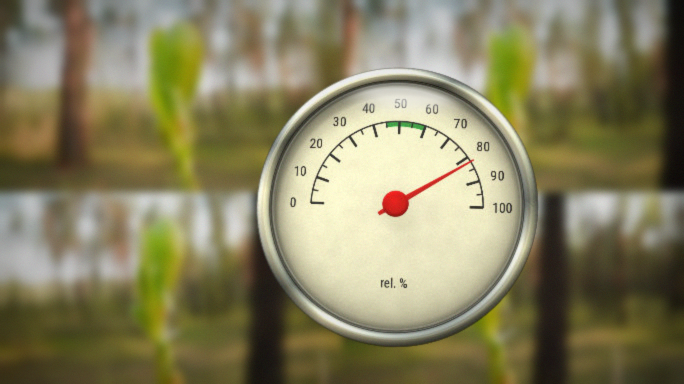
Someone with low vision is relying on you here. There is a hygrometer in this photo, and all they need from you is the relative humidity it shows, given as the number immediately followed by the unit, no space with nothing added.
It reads 82.5%
